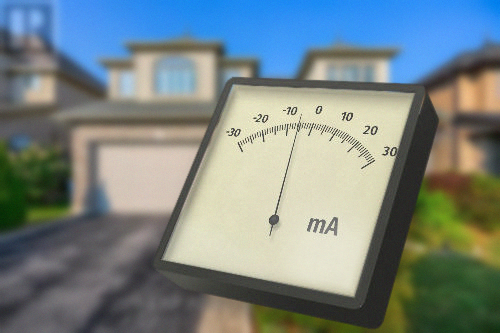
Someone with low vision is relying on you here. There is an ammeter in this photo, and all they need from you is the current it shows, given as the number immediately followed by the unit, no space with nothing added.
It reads -5mA
